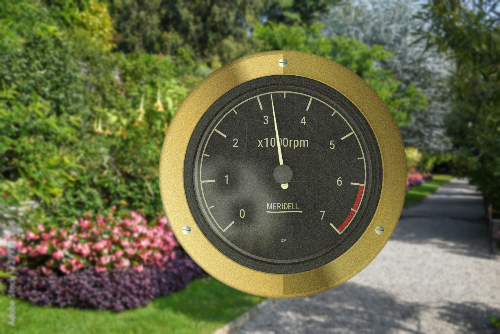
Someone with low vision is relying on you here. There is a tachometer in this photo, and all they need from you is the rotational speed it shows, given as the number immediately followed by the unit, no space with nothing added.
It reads 3250rpm
